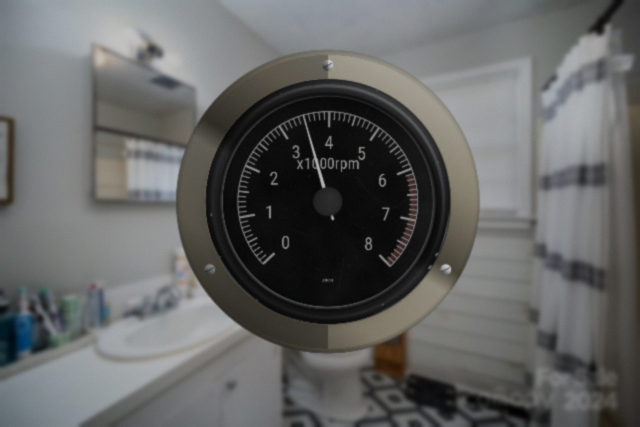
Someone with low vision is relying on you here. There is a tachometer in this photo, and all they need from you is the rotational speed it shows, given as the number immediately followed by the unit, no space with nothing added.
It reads 3500rpm
